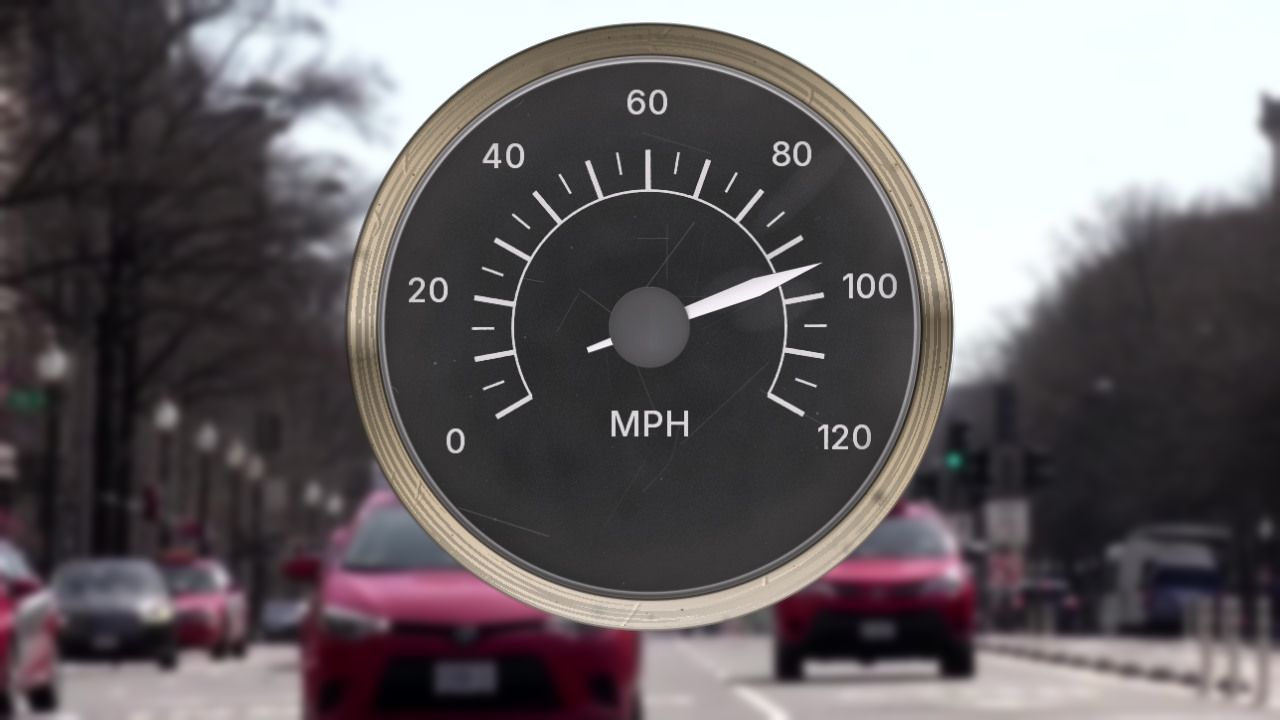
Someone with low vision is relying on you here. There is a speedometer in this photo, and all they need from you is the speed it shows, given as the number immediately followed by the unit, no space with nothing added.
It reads 95mph
